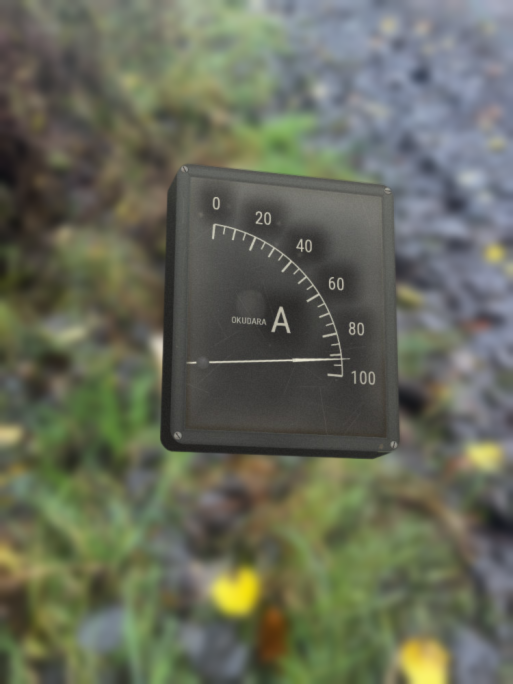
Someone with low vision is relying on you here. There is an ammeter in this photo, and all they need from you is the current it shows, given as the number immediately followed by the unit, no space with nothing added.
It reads 92.5A
